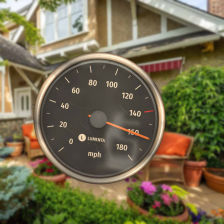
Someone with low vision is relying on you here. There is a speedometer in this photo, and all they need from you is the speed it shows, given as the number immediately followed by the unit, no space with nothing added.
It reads 160mph
